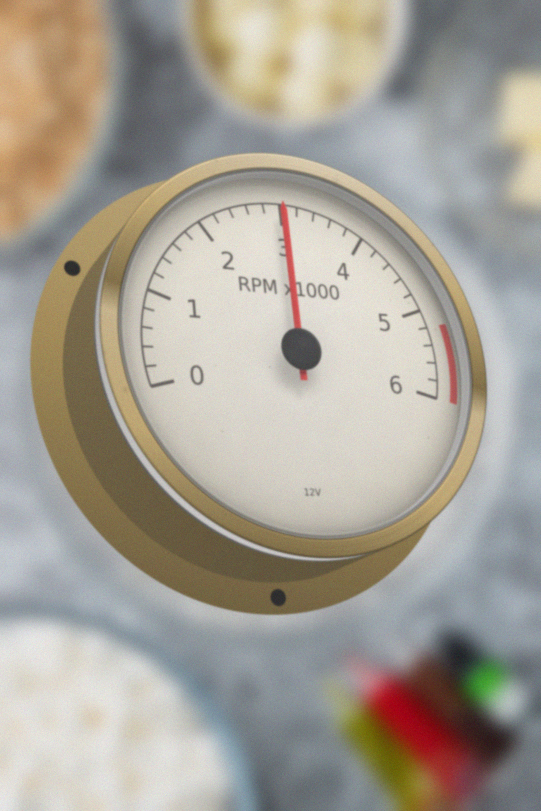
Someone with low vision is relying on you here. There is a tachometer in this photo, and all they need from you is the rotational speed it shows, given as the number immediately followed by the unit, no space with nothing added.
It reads 3000rpm
